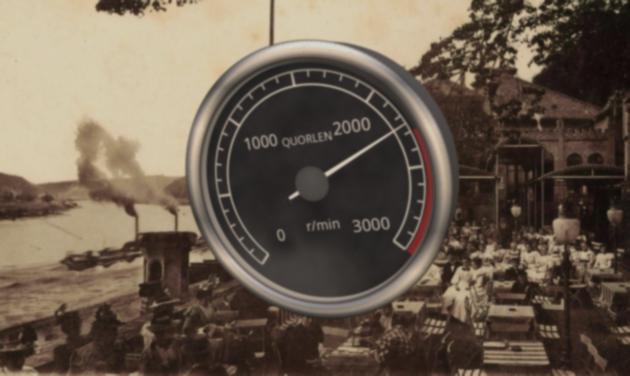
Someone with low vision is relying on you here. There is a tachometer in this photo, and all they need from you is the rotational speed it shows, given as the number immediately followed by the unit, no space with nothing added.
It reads 2250rpm
